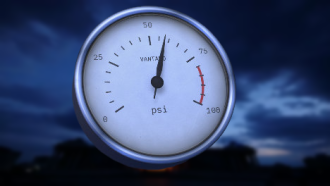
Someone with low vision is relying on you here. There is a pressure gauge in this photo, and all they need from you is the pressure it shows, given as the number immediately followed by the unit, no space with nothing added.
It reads 57.5psi
